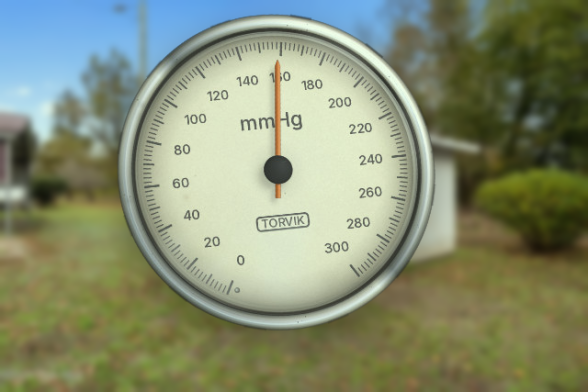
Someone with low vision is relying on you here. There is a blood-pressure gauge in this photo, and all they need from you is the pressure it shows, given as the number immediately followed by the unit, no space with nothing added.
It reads 158mmHg
